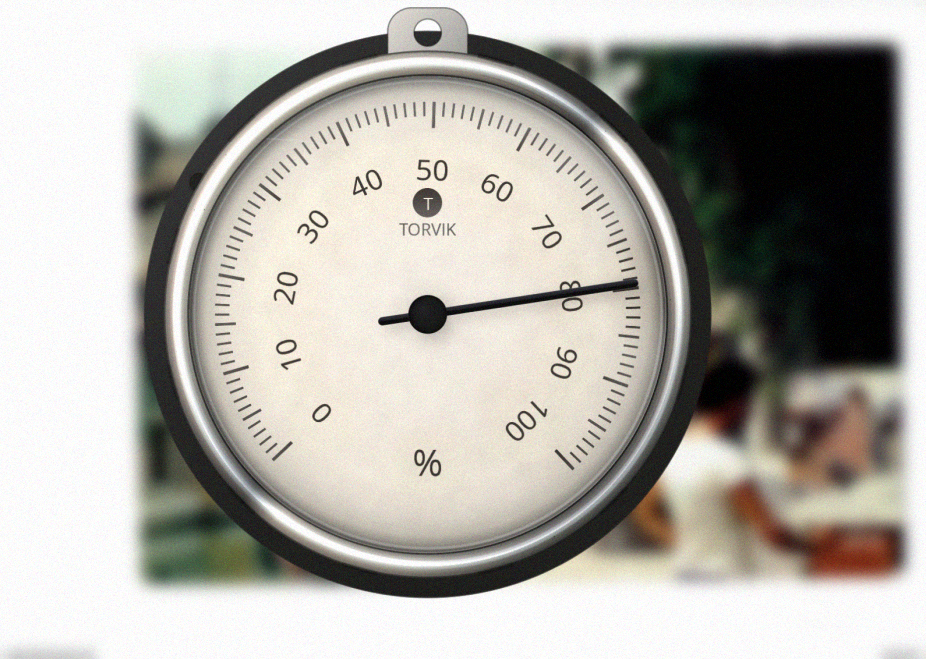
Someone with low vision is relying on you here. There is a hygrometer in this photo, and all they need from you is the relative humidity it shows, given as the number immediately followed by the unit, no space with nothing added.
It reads 79.5%
